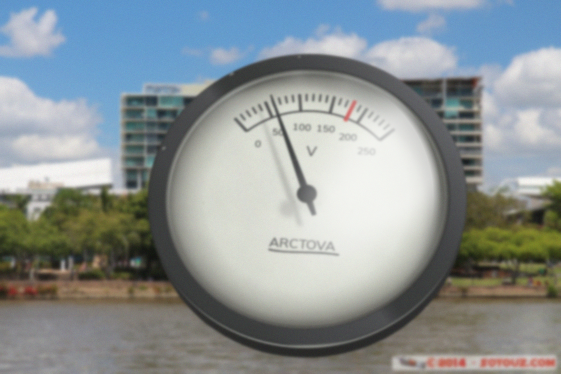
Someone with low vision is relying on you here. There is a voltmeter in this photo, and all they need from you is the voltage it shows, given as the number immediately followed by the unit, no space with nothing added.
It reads 60V
